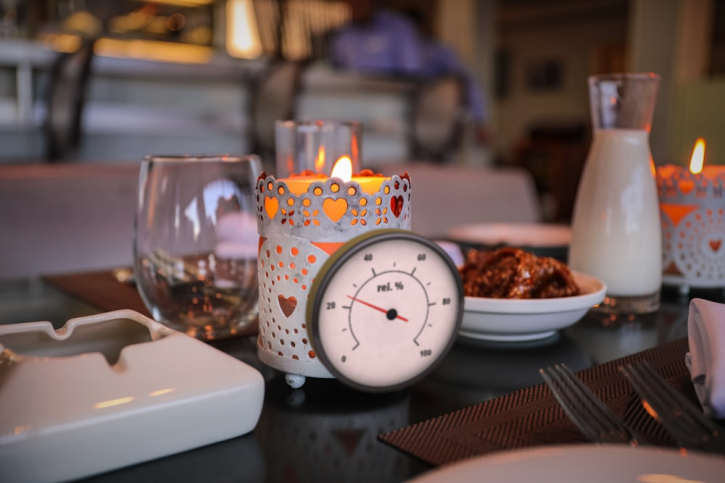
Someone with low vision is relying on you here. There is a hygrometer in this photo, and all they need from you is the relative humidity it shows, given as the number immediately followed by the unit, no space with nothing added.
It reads 25%
